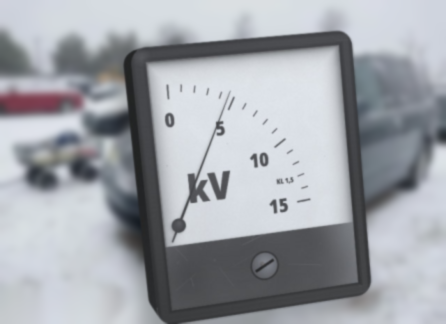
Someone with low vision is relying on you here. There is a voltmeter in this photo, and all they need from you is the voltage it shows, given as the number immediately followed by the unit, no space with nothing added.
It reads 4.5kV
